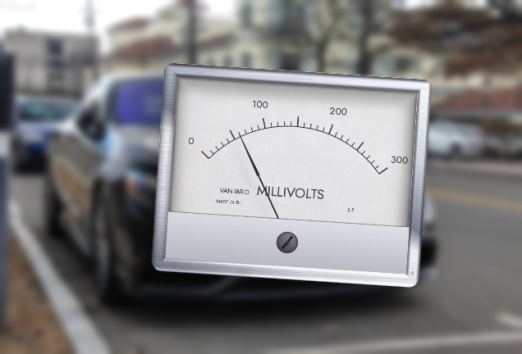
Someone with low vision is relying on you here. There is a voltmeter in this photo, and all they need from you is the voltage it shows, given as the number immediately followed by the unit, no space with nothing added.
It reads 60mV
